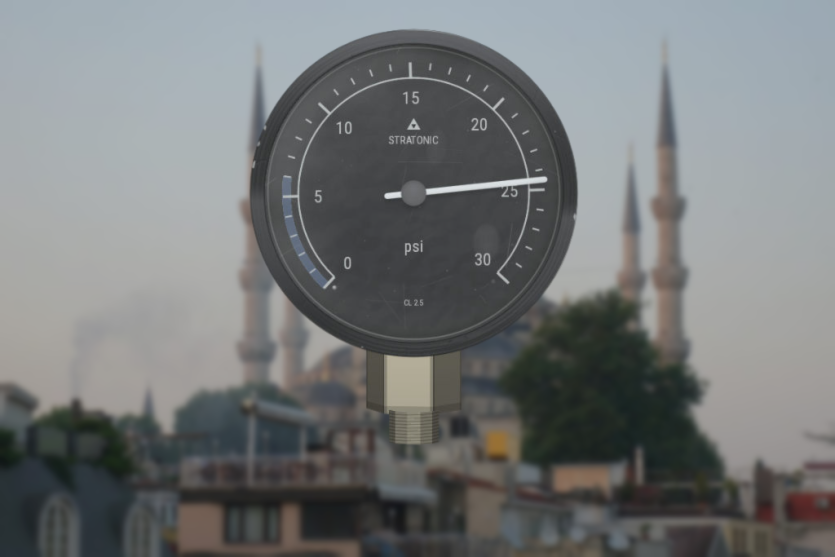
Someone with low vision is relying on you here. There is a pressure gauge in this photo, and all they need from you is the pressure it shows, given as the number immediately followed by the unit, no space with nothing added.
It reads 24.5psi
